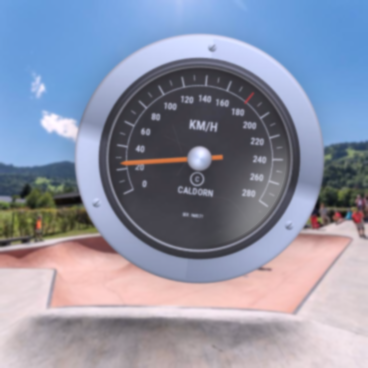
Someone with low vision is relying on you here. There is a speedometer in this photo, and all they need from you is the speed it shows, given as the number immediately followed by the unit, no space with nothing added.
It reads 25km/h
